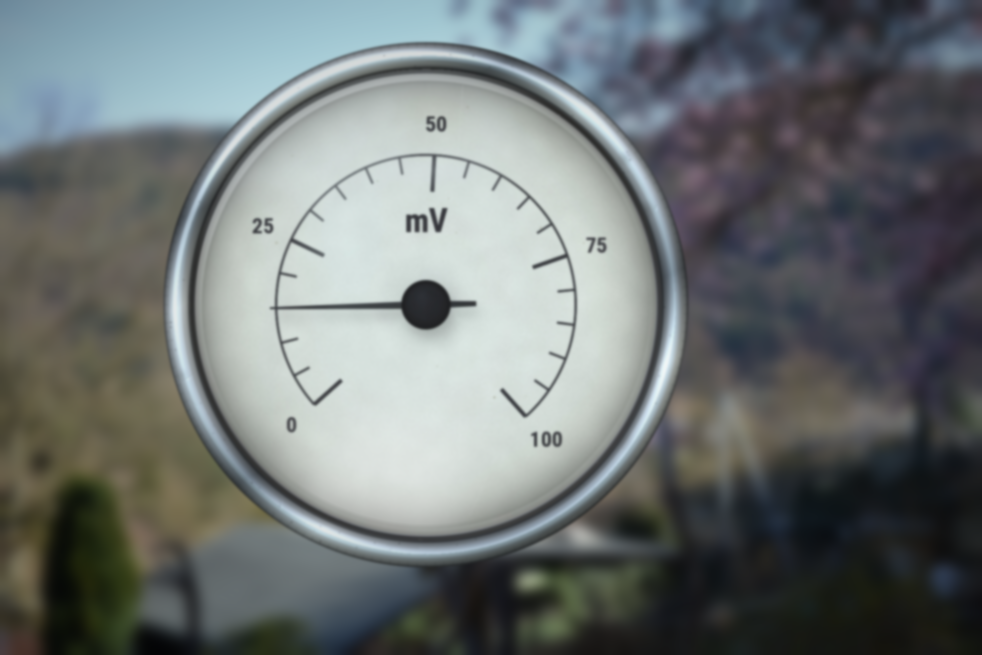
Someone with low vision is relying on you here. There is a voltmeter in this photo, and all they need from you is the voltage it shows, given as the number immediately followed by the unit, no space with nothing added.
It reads 15mV
